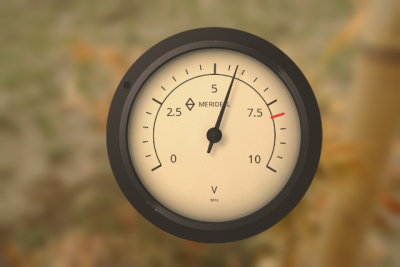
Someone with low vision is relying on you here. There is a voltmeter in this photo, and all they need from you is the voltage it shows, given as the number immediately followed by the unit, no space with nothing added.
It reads 5.75V
